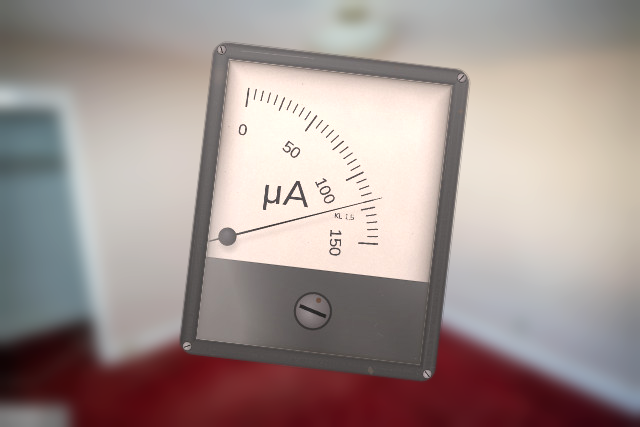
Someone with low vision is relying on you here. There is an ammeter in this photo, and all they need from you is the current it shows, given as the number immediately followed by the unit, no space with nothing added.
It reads 120µA
